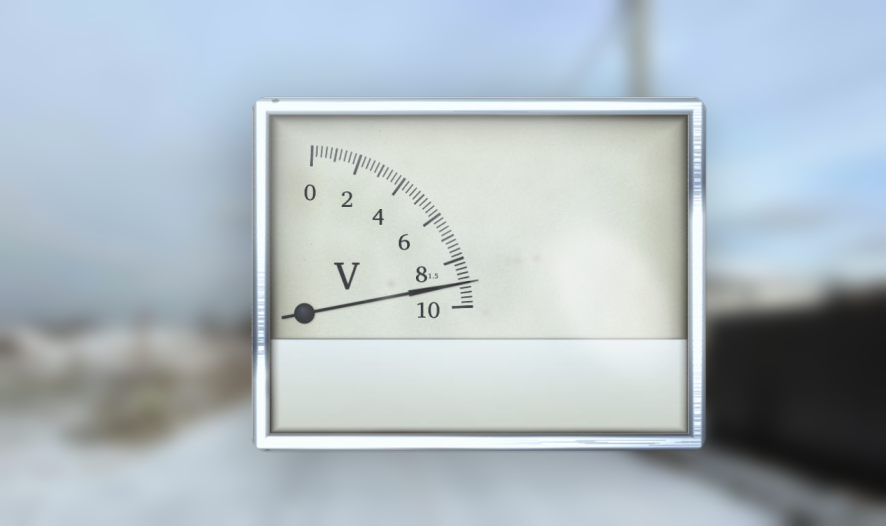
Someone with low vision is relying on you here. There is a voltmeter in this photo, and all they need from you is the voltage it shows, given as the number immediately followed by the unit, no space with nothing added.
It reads 9V
